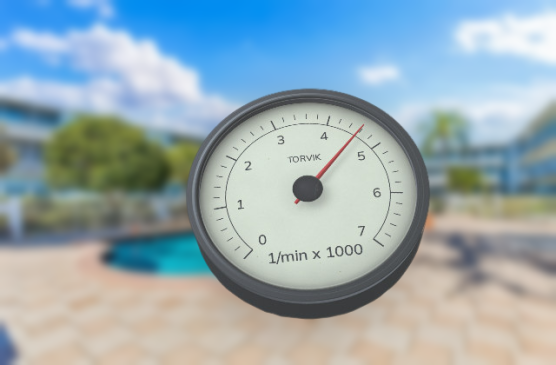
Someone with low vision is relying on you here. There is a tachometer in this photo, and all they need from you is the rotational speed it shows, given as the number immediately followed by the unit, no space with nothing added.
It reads 4600rpm
